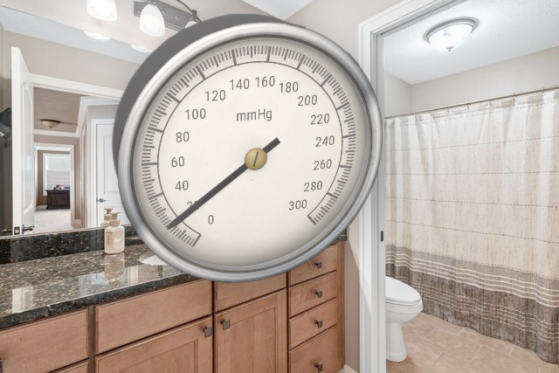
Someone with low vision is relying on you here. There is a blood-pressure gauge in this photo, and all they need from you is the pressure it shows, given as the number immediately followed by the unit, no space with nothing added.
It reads 20mmHg
